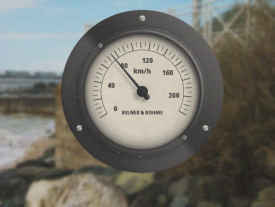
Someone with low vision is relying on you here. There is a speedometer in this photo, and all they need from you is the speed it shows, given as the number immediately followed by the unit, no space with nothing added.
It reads 75km/h
